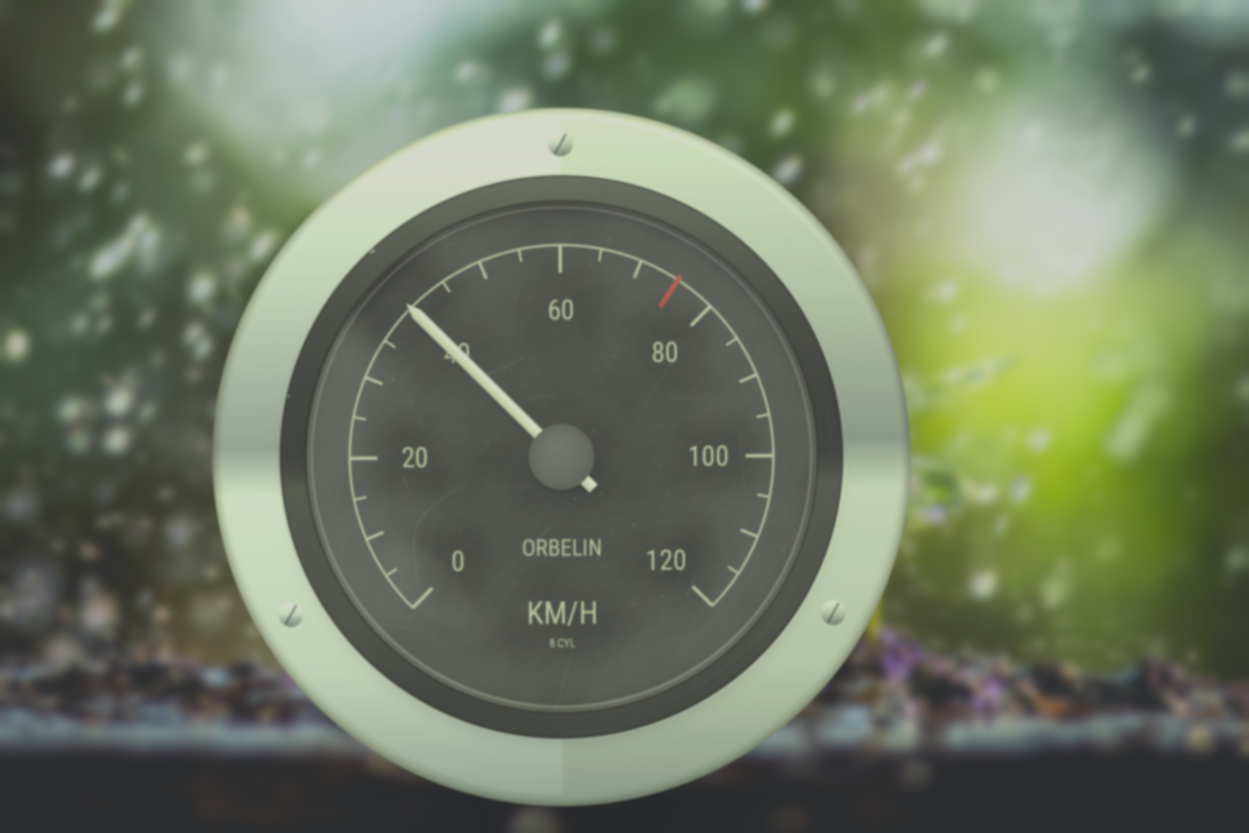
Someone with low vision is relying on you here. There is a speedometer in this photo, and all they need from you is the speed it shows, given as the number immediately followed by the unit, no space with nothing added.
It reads 40km/h
